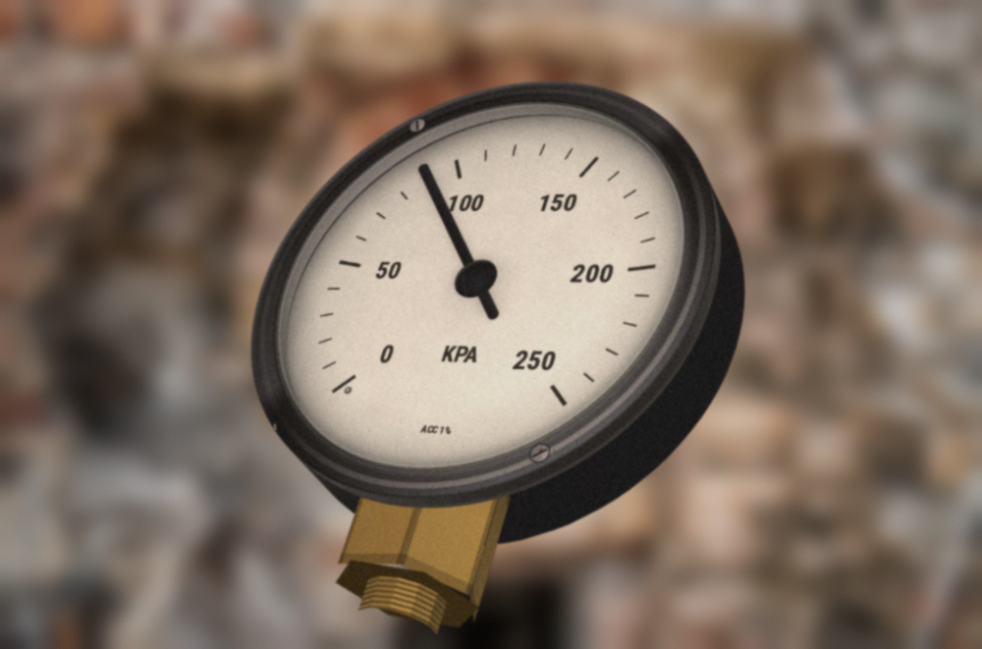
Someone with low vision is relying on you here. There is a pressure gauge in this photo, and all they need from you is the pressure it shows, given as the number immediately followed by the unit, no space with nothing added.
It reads 90kPa
